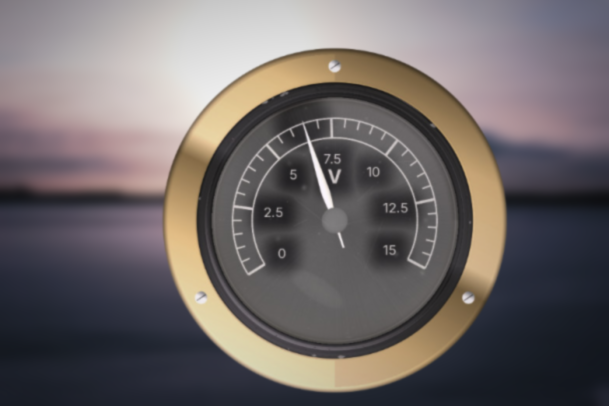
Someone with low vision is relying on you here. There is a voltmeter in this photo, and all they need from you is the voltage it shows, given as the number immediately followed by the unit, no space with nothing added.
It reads 6.5V
